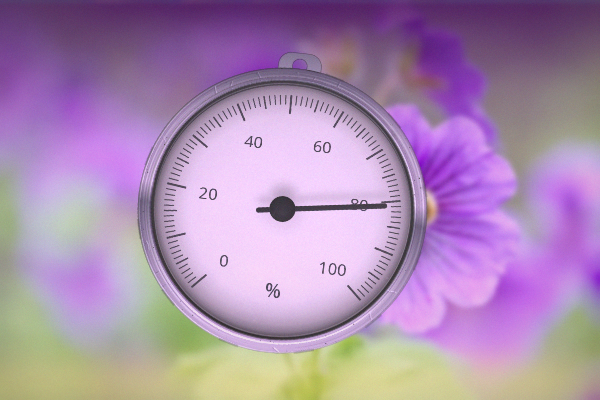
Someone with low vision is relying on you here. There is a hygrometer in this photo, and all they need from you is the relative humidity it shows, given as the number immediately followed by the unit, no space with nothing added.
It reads 81%
